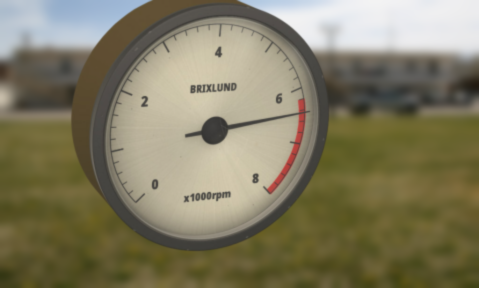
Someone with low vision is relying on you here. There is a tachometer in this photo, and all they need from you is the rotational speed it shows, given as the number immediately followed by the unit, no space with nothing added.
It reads 6400rpm
